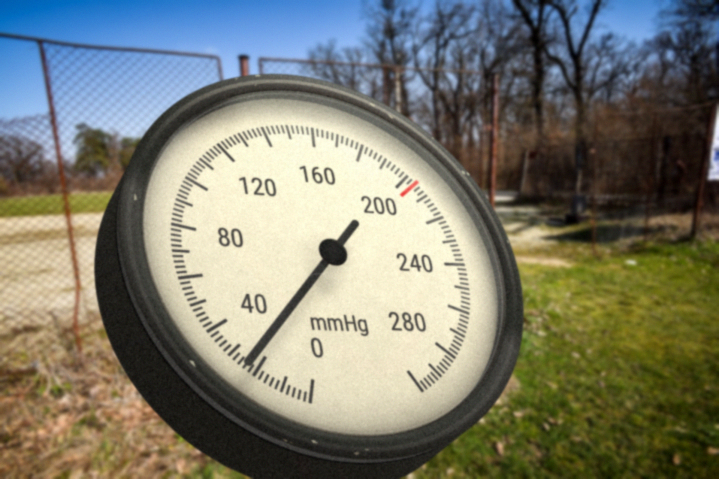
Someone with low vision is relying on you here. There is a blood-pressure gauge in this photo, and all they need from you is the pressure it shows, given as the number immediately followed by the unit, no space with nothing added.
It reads 24mmHg
